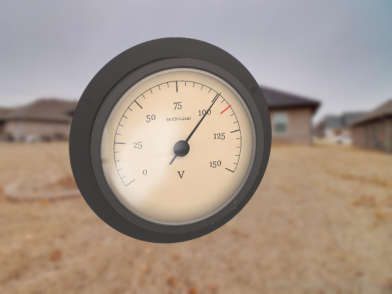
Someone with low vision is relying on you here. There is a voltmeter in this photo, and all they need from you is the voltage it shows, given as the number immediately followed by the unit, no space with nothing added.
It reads 100V
